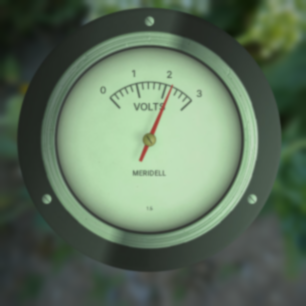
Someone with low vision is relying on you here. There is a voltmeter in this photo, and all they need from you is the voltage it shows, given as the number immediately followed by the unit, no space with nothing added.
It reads 2.2V
